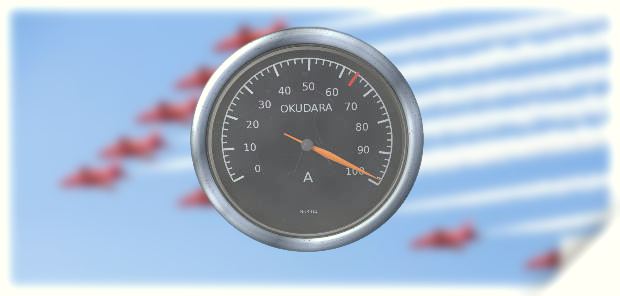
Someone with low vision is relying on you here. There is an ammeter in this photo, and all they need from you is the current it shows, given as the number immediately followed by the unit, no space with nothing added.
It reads 98A
